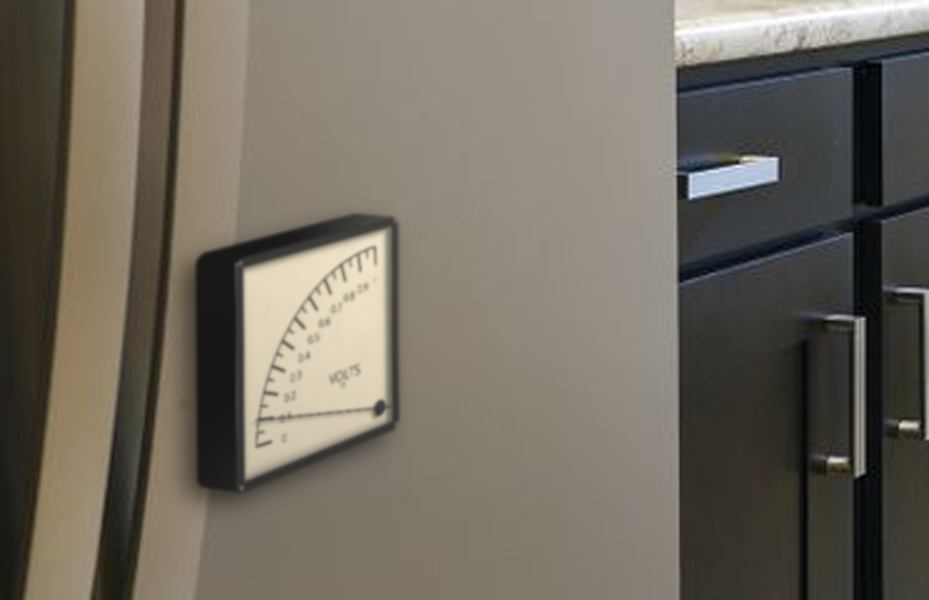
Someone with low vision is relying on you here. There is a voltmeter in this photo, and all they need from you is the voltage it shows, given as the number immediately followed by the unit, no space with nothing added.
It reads 0.1V
